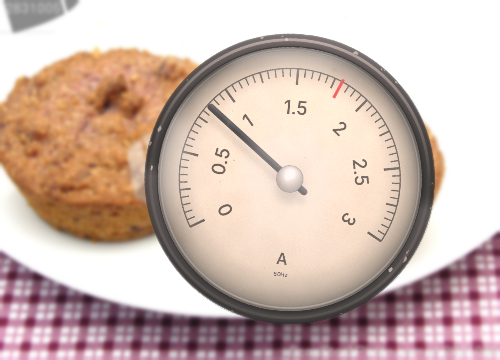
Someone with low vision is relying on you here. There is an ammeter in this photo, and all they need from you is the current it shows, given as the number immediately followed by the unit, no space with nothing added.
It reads 0.85A
